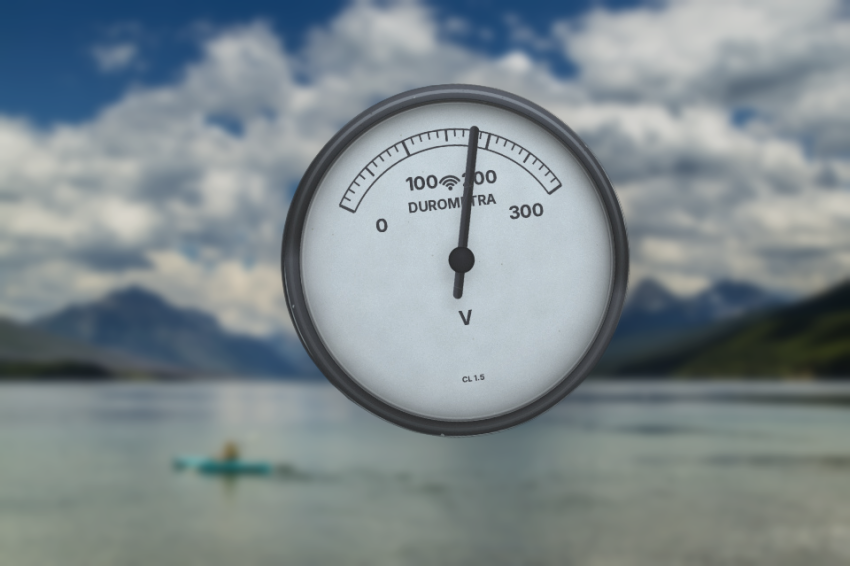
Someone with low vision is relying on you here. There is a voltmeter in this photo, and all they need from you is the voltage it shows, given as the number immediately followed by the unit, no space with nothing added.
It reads 180V
